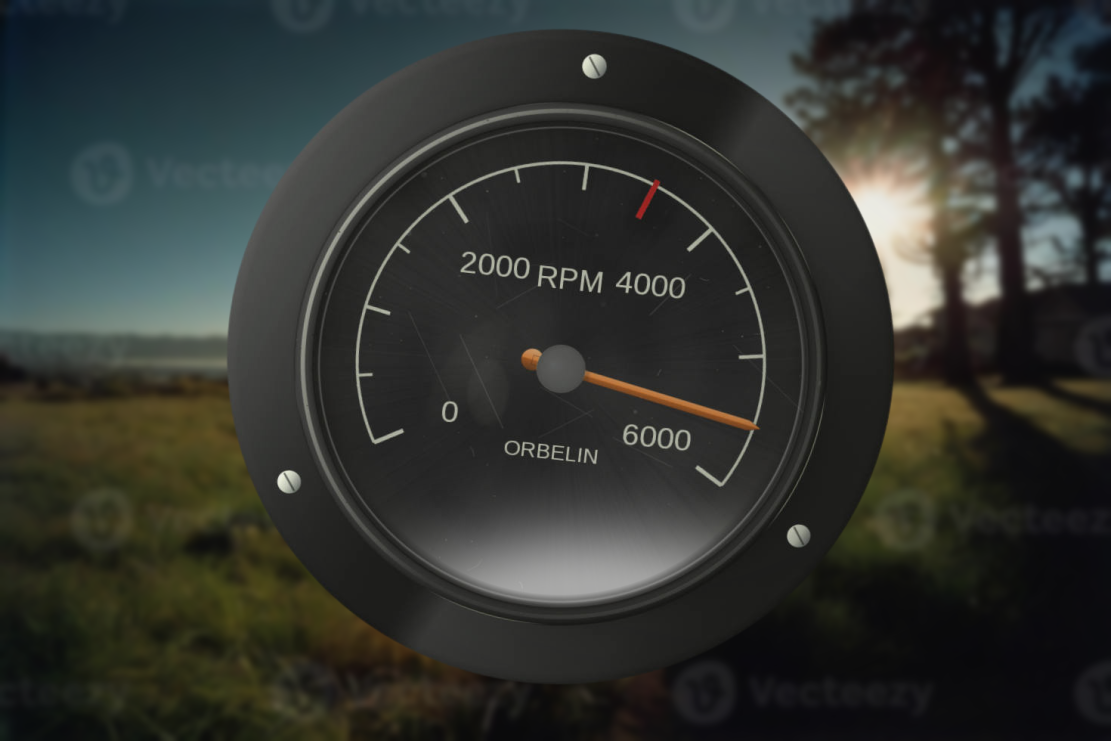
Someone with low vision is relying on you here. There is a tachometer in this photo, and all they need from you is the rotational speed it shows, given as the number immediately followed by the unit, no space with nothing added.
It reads 5500rpm
